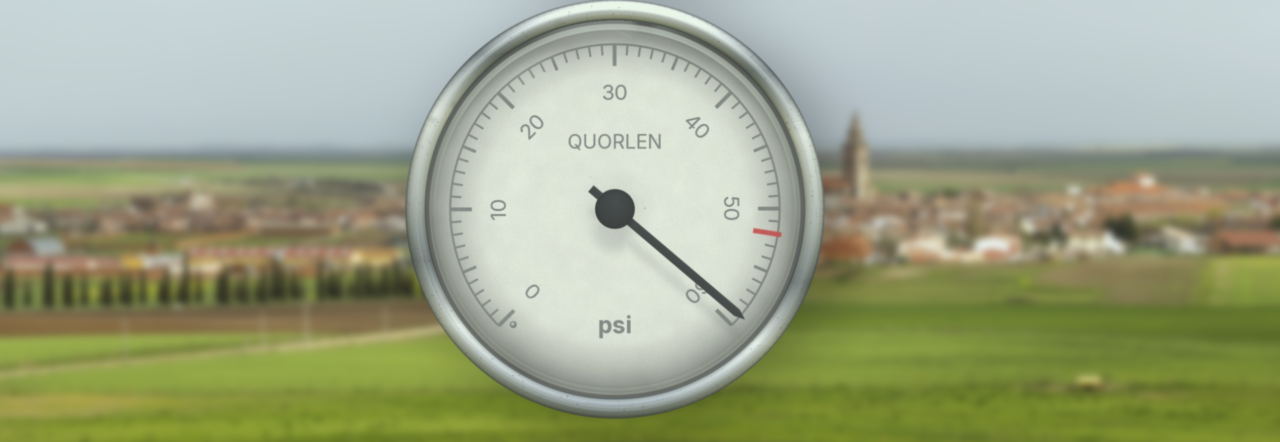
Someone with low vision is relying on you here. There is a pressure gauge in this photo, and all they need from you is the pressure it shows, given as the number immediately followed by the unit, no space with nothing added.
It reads 59psi
